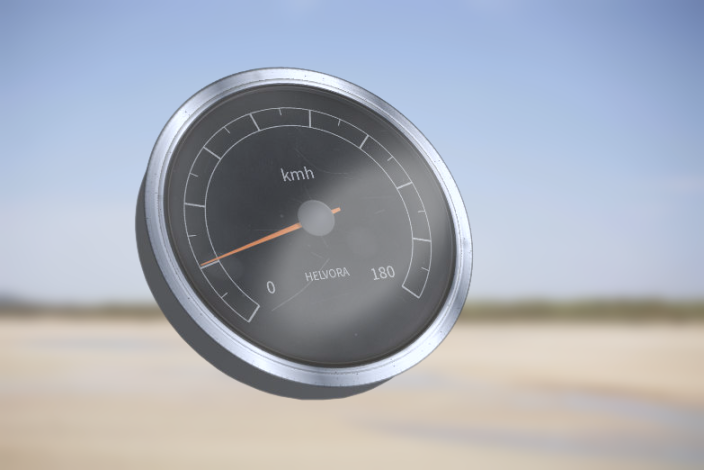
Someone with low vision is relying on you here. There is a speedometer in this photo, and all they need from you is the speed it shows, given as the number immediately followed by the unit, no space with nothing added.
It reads 20km/h
